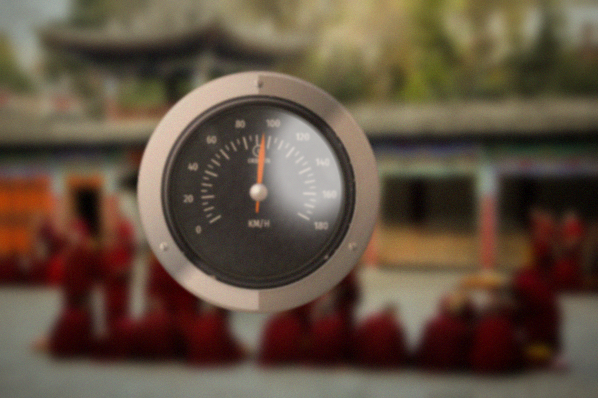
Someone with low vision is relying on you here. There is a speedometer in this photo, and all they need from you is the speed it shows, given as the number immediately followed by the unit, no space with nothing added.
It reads 95km/h
